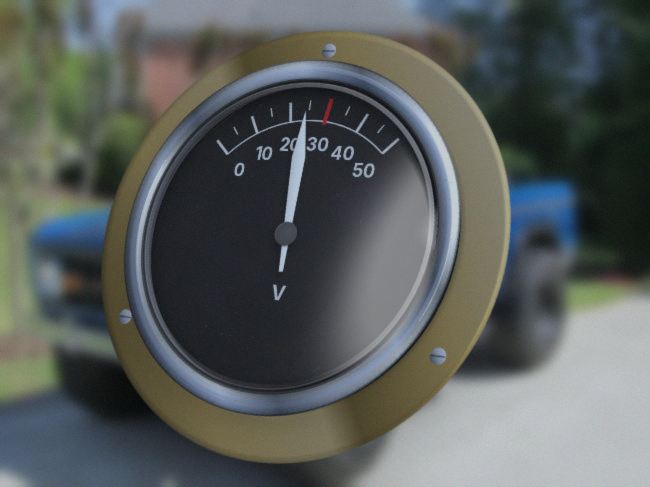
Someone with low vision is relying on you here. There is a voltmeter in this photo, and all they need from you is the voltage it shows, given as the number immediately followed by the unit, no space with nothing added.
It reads 25V
